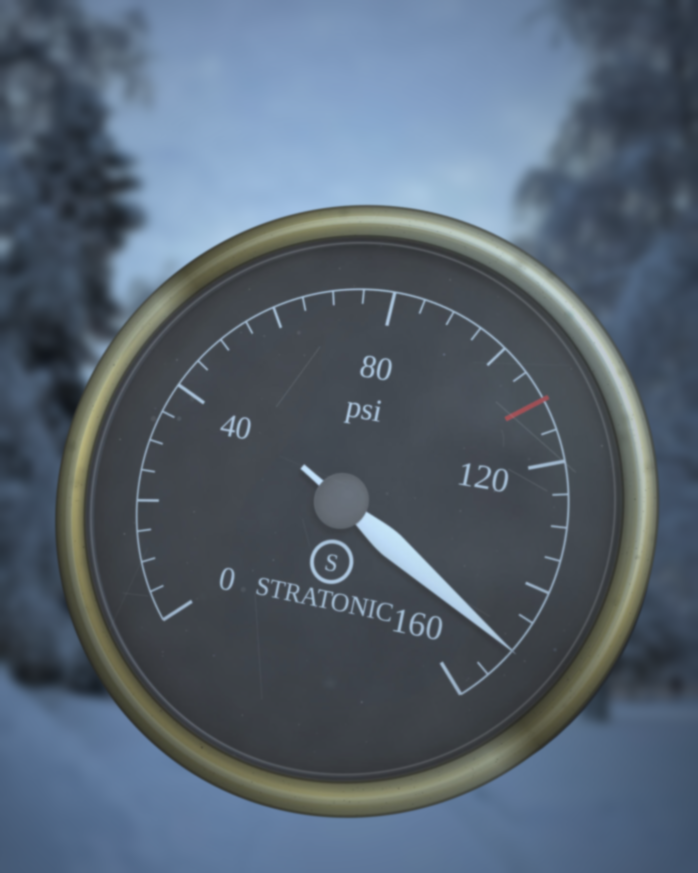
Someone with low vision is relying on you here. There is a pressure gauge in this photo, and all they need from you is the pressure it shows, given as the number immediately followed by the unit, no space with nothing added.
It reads 150psi
